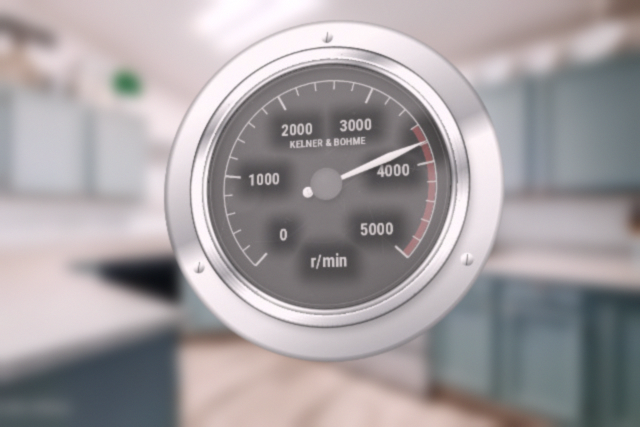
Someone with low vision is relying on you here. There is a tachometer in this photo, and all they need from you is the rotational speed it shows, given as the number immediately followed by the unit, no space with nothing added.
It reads 3800rpm
